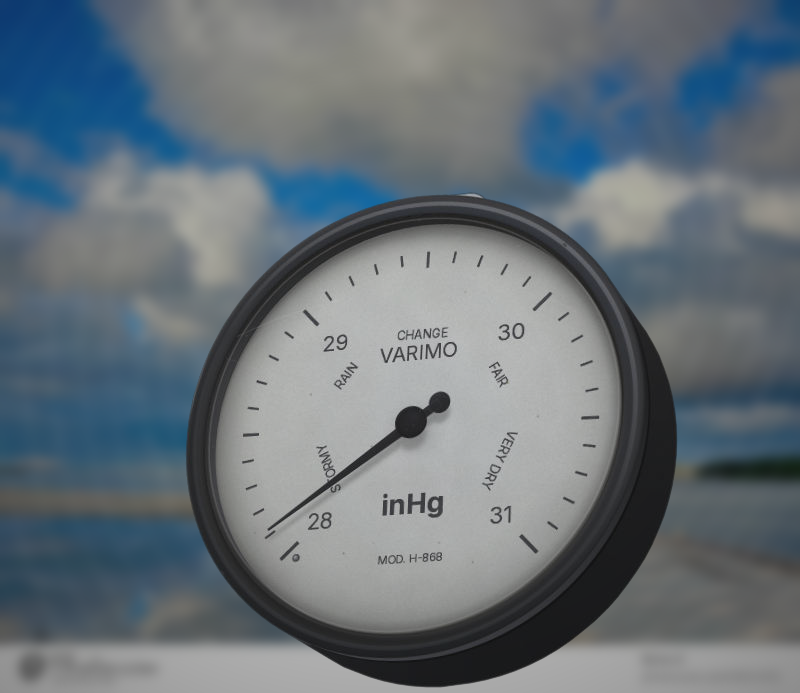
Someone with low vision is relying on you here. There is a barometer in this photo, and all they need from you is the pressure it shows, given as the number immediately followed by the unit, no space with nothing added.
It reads 28.1inHg
